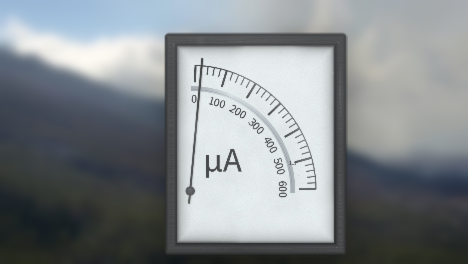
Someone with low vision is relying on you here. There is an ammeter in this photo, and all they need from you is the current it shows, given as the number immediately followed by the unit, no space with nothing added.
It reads 20µA
